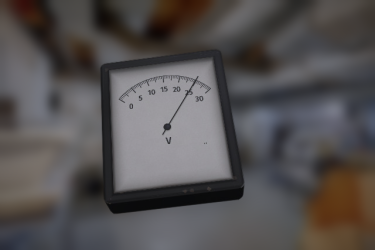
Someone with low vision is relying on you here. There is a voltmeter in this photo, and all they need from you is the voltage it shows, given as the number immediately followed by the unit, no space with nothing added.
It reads 25V
